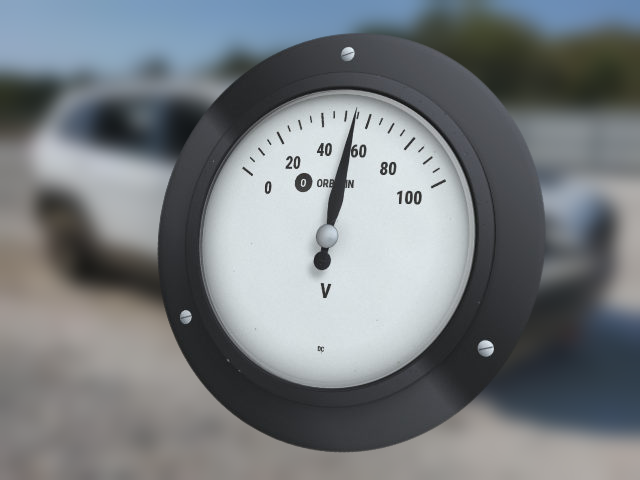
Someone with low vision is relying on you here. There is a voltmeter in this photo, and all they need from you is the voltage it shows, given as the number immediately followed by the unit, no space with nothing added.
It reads 55V
